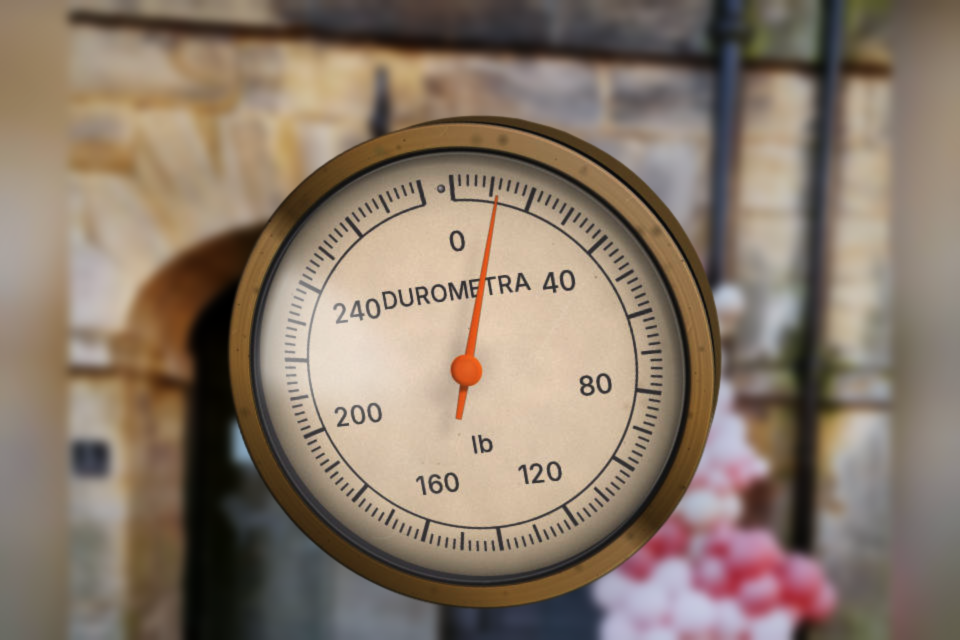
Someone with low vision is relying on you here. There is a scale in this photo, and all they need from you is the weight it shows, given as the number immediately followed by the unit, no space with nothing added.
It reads 12lb
